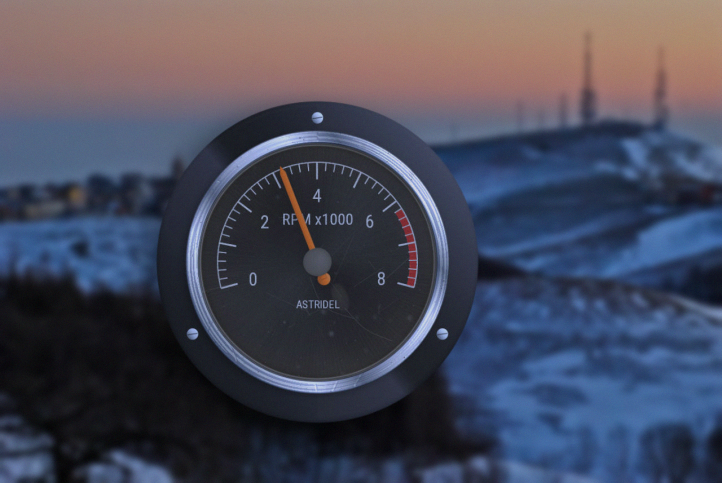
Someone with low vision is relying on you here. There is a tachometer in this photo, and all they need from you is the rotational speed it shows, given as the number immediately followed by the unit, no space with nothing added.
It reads 3200rpm
